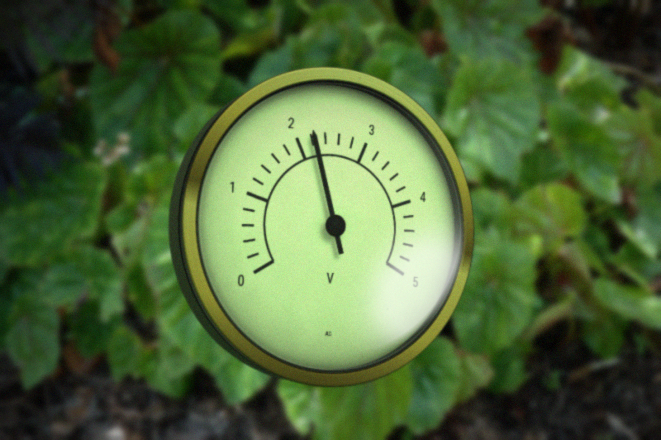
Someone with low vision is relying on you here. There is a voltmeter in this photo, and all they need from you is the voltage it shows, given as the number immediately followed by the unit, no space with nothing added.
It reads 2.2V
